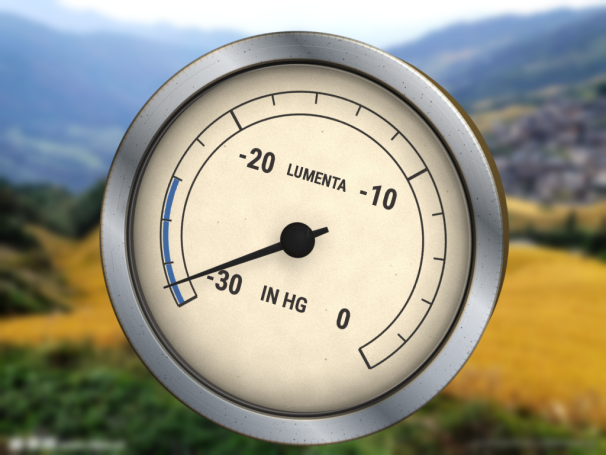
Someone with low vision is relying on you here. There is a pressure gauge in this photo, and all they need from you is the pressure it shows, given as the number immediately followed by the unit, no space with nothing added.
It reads -29inHg
